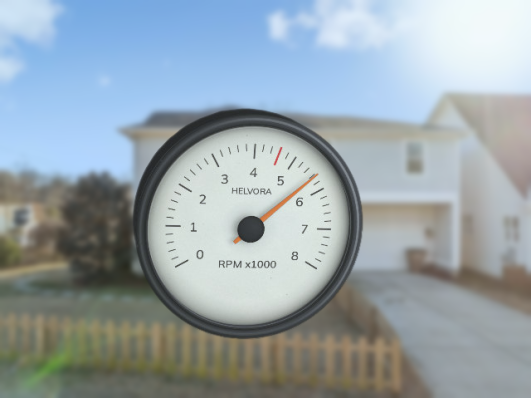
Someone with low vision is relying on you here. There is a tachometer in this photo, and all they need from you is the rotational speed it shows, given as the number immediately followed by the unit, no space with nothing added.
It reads 5600rpm
